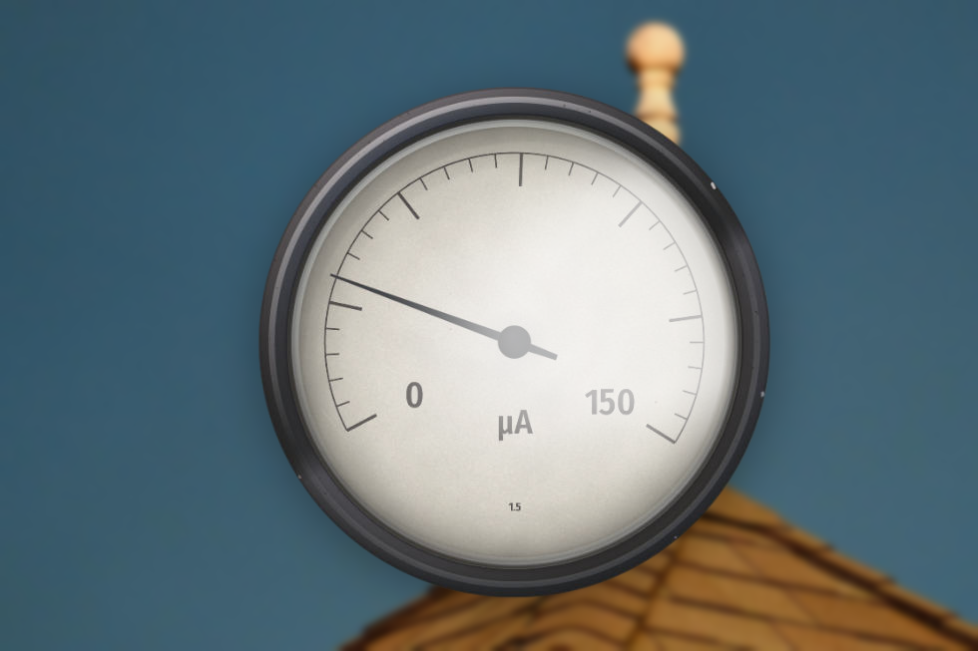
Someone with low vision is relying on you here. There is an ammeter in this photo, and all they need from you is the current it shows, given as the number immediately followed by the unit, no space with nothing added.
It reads 30µA
